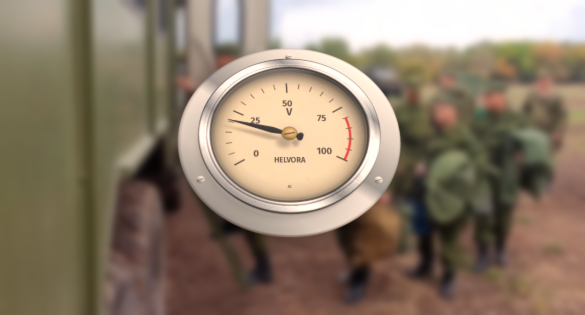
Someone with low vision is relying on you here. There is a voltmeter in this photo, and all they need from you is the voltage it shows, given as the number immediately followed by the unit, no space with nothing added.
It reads 20V
